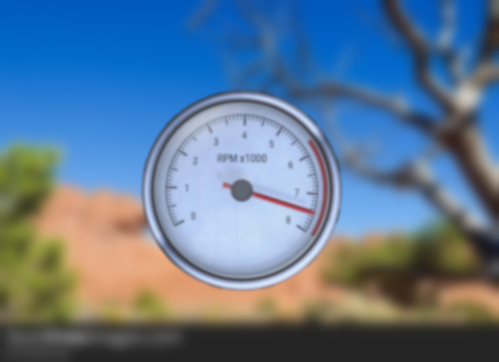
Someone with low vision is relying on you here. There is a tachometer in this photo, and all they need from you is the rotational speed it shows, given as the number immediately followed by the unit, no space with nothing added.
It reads 7500rpm
